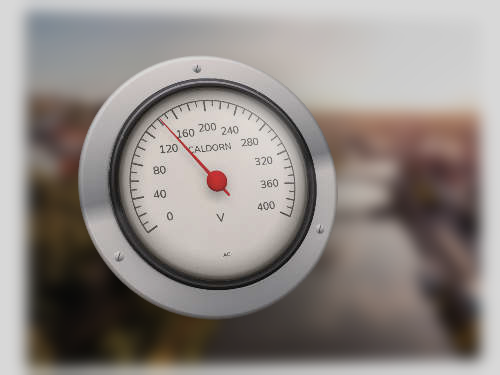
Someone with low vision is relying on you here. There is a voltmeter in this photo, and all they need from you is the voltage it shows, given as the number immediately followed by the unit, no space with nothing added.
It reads 140V
